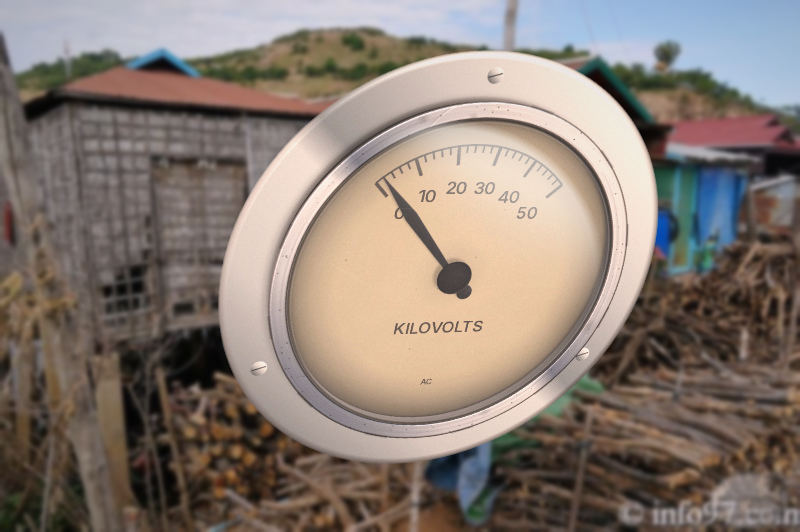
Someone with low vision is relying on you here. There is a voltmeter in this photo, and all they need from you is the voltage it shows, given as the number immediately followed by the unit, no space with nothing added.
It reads 2kV
